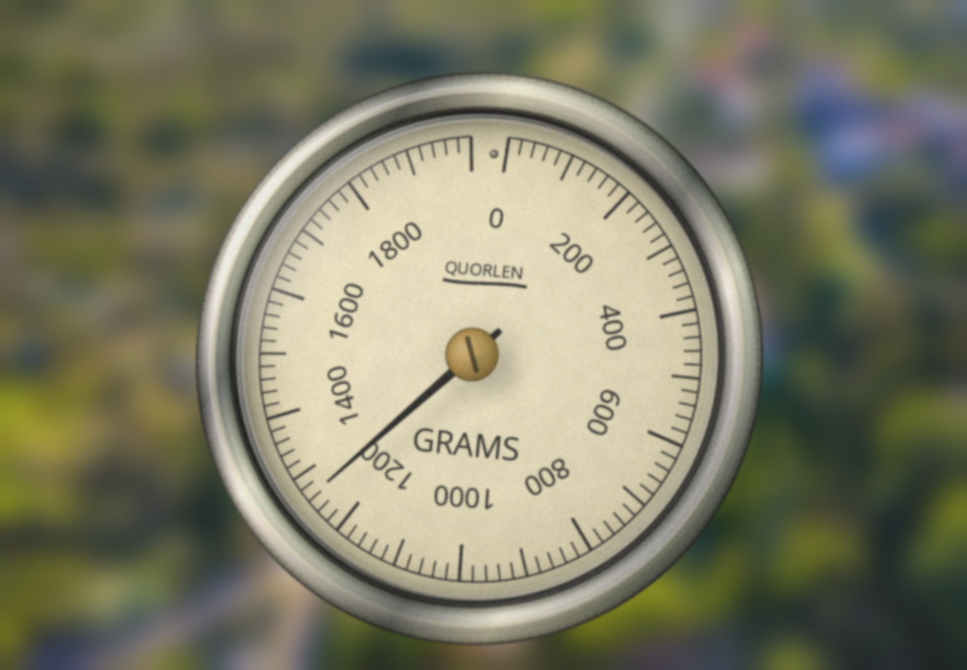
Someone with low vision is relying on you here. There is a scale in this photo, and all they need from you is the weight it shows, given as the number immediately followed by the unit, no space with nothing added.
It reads 1260g
